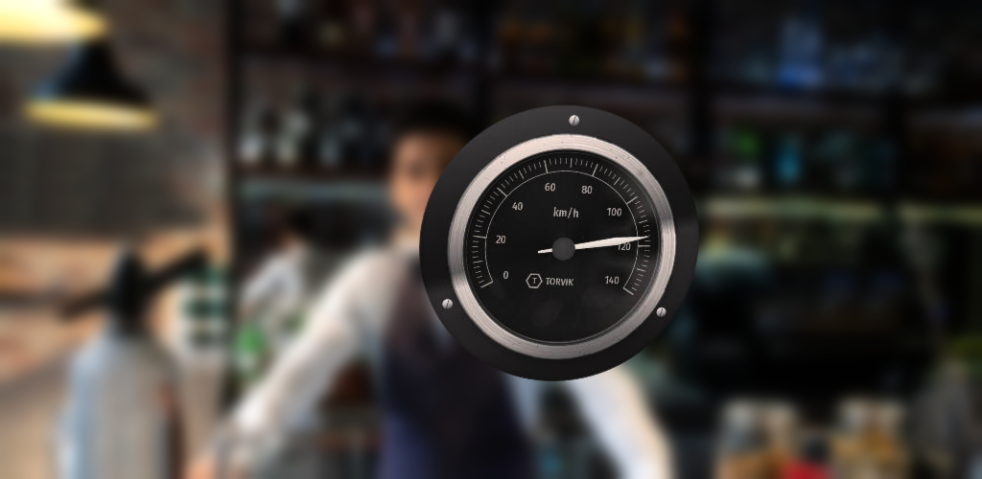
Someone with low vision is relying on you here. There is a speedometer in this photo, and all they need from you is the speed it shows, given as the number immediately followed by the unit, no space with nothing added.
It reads 116km/h
